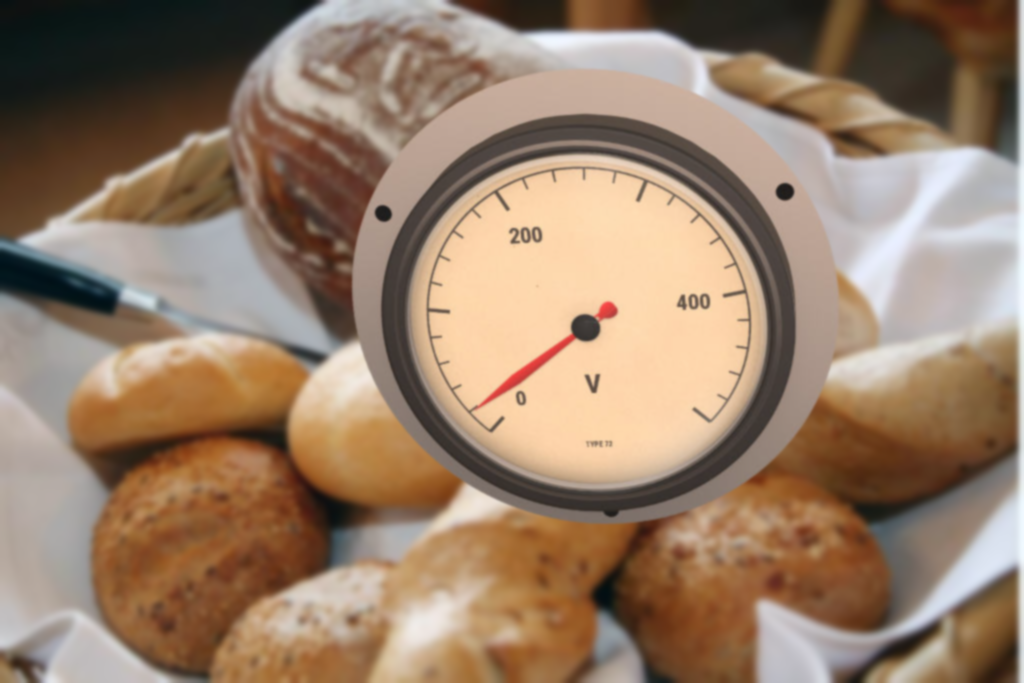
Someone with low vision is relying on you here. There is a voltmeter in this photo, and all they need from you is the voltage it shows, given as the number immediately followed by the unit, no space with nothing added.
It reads 20V
